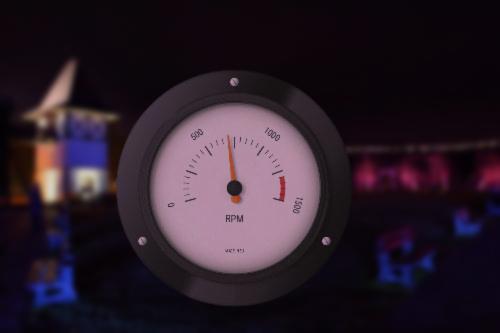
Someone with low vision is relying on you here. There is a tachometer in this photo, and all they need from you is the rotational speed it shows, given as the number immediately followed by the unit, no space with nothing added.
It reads 700rpm
